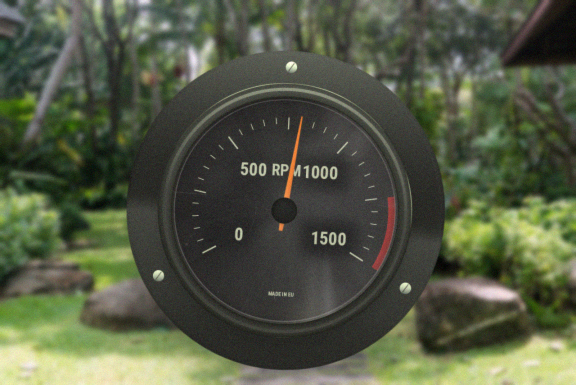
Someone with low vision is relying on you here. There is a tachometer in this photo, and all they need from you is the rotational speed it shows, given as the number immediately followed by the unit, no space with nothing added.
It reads 800rpm
